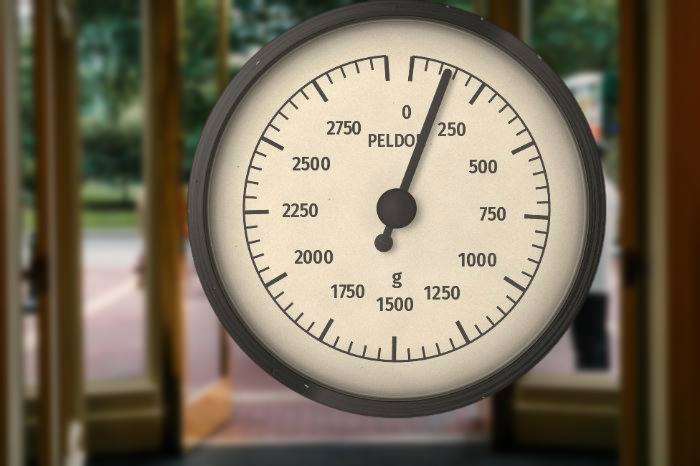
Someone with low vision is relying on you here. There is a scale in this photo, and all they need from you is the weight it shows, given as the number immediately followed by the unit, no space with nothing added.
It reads 125g
